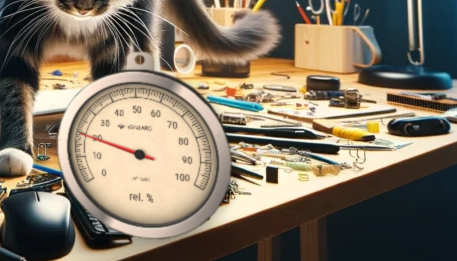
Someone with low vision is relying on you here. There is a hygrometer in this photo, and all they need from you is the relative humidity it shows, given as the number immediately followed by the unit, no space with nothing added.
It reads 20%
